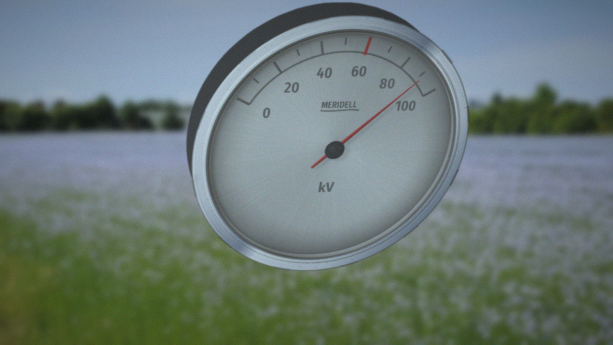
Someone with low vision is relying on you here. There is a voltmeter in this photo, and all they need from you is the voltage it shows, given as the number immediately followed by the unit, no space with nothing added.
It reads 90kV
